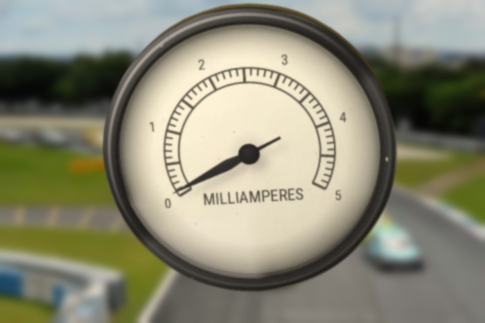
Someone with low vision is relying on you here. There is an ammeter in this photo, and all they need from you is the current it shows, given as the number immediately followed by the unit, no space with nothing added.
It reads 0.1mA
